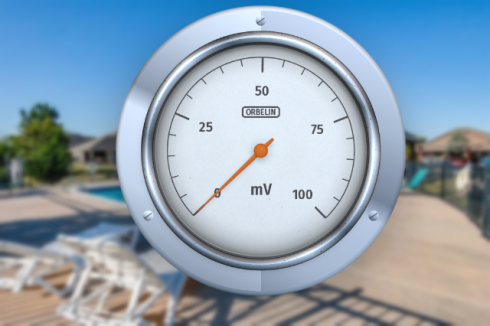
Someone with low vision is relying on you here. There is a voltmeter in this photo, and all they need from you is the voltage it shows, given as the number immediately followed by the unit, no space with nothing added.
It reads 0mV
